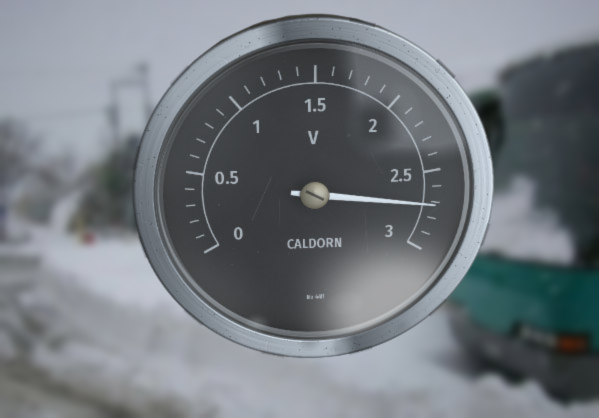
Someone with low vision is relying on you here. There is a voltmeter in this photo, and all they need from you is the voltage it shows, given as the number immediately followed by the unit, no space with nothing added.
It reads 2.7V
